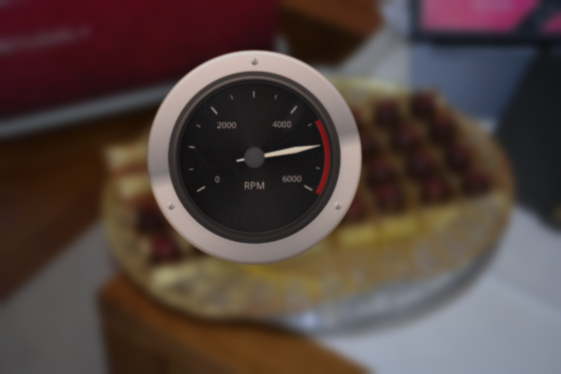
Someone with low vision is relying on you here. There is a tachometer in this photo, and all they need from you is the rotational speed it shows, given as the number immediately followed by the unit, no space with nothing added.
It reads 5000rpm
